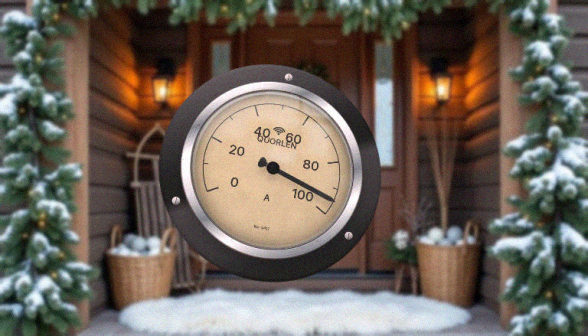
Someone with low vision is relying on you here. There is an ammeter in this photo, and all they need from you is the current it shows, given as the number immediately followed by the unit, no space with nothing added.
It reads 95A
